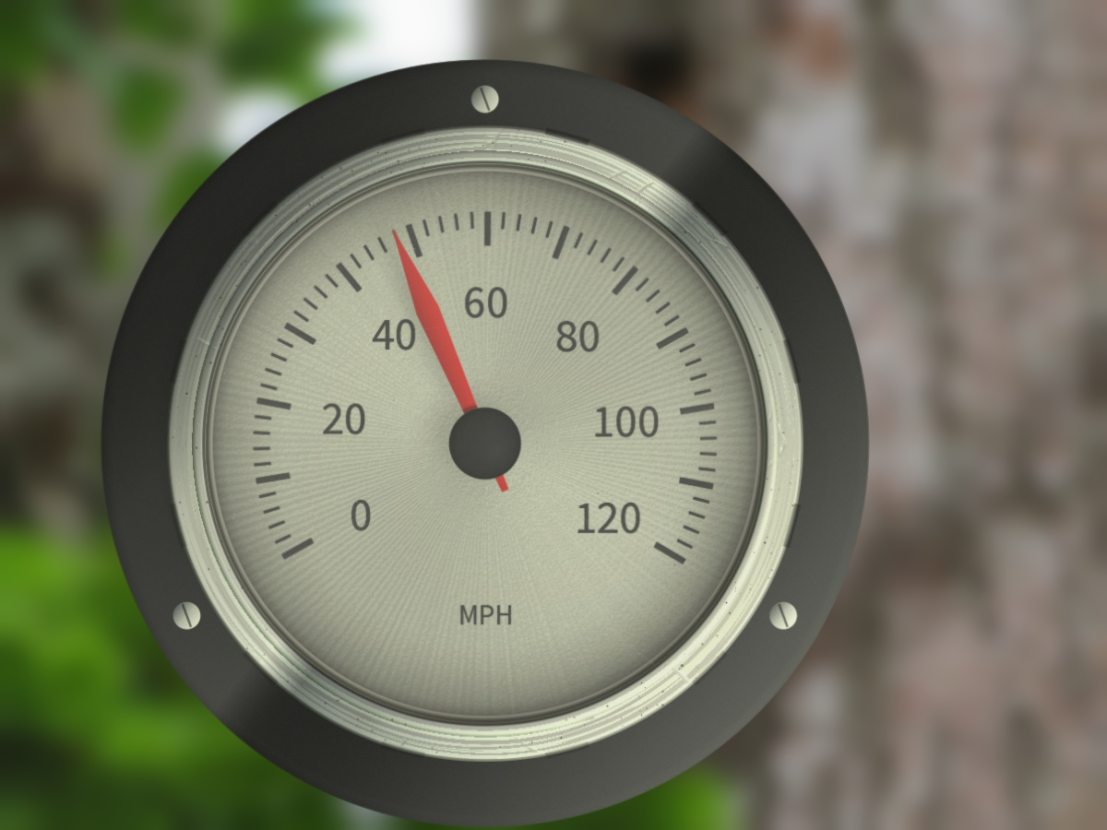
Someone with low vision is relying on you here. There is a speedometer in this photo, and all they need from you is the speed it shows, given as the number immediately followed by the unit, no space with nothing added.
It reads 48mph
